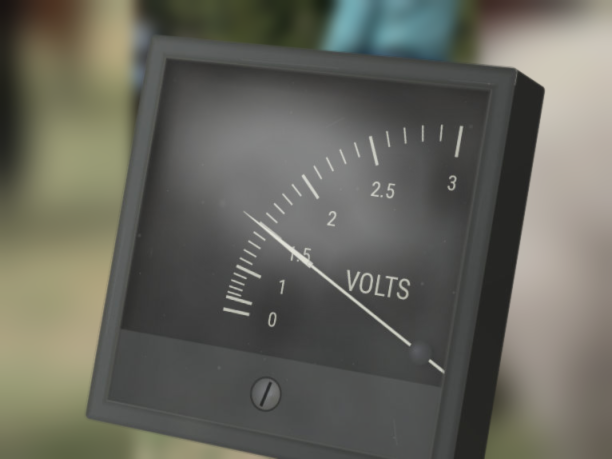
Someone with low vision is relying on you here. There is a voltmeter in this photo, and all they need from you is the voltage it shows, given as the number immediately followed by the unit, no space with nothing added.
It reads 1.5V
